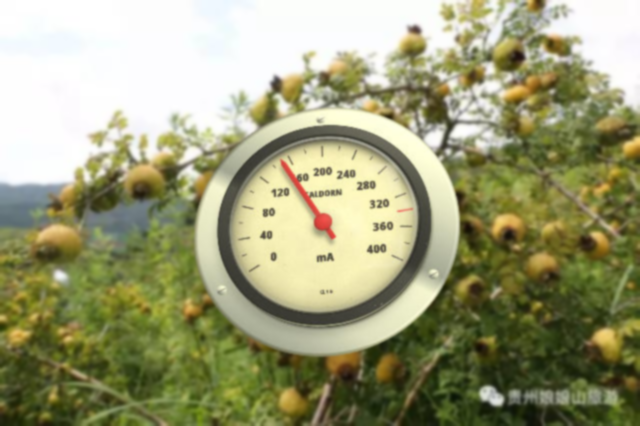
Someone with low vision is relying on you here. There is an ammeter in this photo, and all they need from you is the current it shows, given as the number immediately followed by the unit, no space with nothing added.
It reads 150mA
